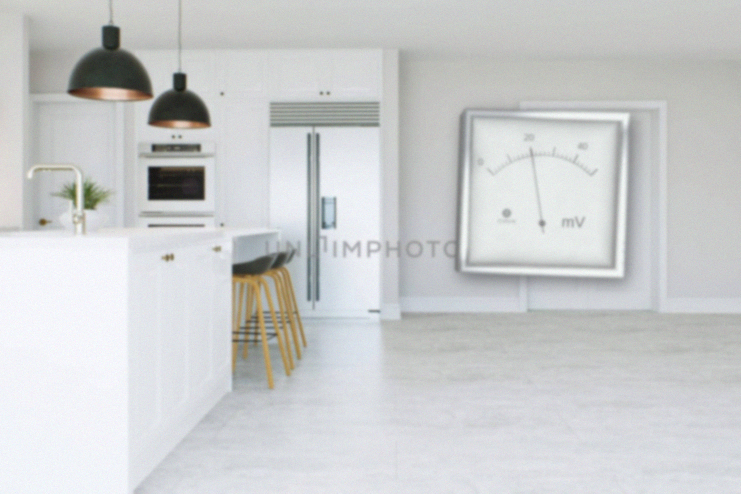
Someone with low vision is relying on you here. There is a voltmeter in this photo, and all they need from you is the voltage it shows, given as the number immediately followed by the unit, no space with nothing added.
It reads 20mV
